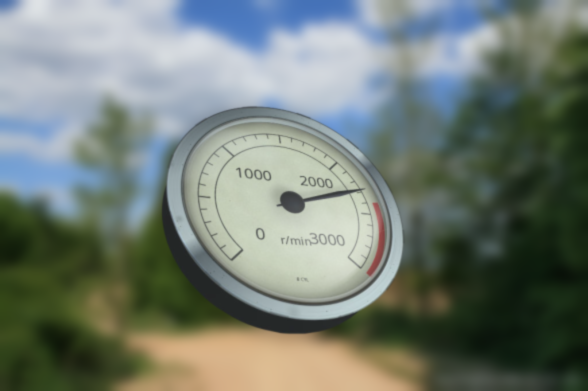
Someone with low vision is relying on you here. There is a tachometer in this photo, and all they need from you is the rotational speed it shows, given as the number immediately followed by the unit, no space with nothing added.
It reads 2300rpm
